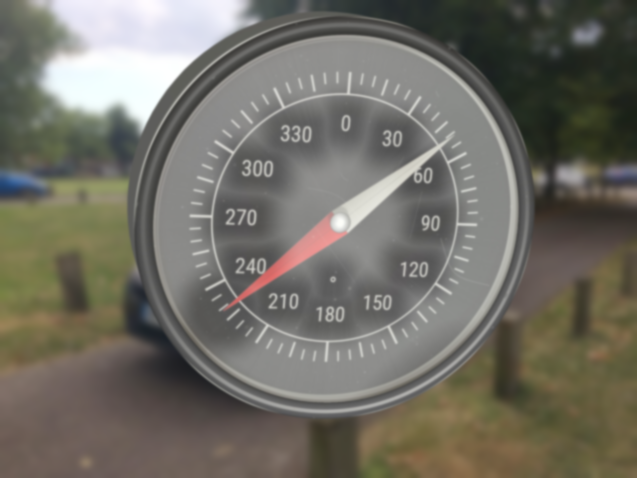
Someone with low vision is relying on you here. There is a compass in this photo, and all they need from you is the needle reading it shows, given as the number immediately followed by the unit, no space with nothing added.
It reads 230°
